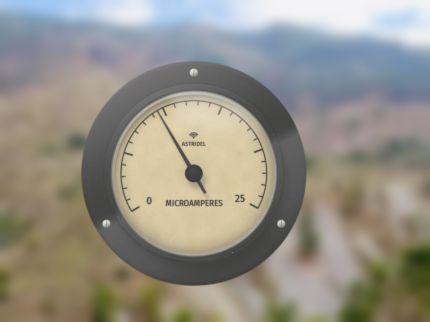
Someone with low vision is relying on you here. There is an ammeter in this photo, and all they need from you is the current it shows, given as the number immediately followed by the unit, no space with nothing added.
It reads 9.5µA
